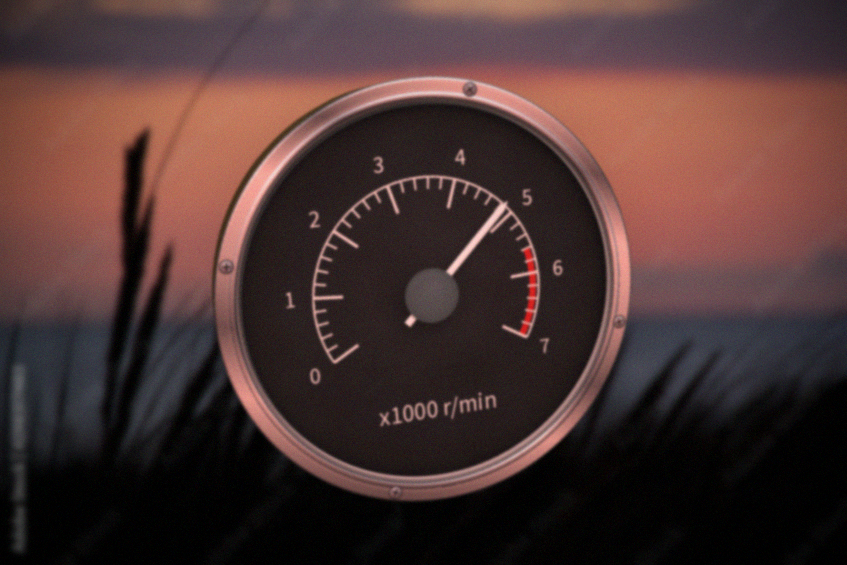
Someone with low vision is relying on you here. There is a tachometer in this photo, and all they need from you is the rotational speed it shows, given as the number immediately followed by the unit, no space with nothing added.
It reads 4800rpm
